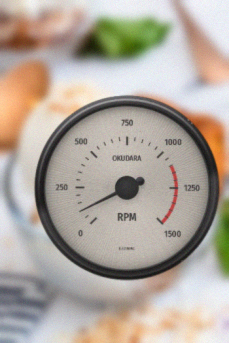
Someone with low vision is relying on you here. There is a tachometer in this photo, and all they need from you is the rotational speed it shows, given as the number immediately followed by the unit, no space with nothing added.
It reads 100rpm
